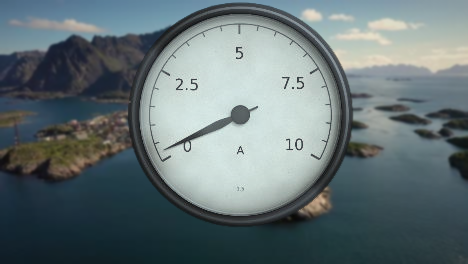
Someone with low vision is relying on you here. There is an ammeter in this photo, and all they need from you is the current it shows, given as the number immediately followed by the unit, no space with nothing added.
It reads 0.25A
